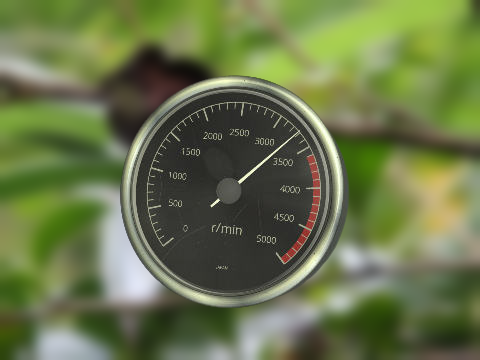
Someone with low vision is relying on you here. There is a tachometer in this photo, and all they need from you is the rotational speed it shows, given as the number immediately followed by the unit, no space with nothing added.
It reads 3300rpm
